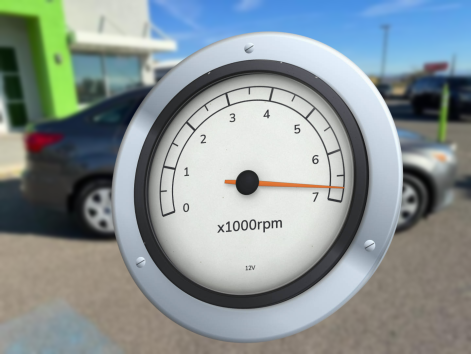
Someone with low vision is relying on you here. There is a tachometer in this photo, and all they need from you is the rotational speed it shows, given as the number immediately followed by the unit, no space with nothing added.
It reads 6750rpm
